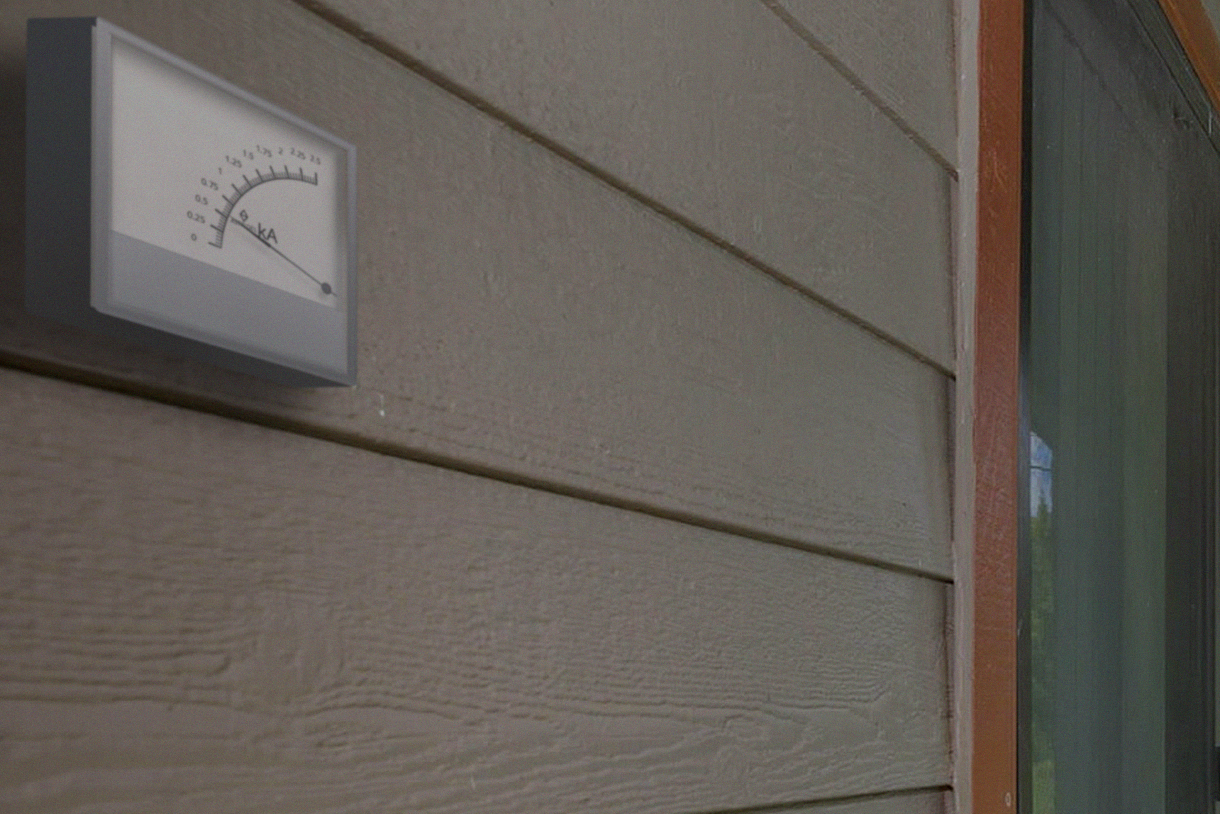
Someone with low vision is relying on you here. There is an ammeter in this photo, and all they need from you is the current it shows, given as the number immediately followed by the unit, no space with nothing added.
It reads 0.5kA
